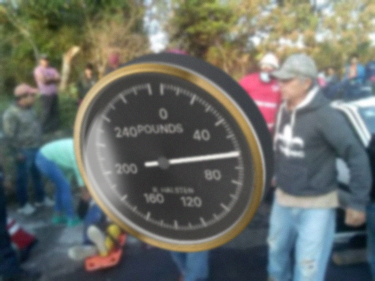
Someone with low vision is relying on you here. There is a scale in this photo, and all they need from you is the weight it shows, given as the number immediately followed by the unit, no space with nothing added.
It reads 60lb
